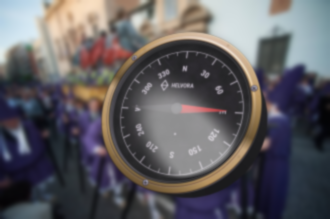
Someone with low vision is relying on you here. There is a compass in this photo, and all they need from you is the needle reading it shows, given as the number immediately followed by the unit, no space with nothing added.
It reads 90°
